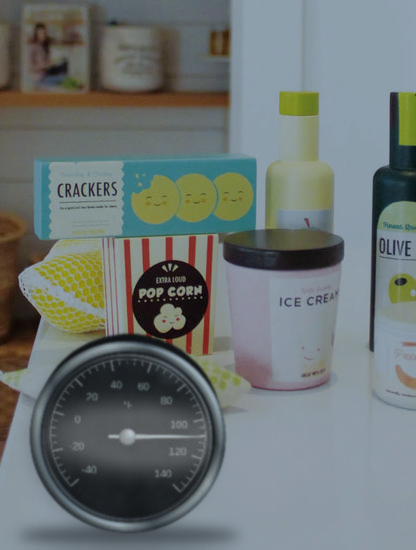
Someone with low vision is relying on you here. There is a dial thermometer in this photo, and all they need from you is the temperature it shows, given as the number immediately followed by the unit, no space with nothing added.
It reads 108°F
